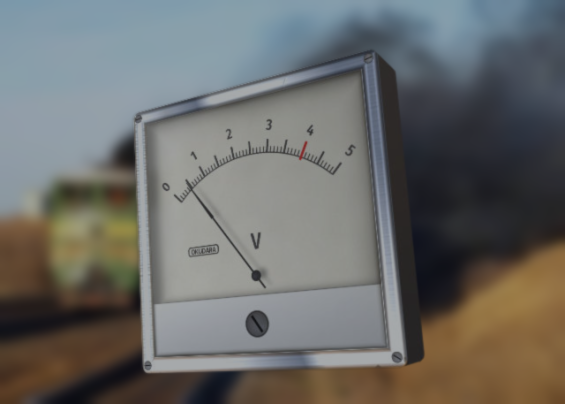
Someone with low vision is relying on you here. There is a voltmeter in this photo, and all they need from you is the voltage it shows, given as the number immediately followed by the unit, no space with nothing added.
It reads 0.5V
